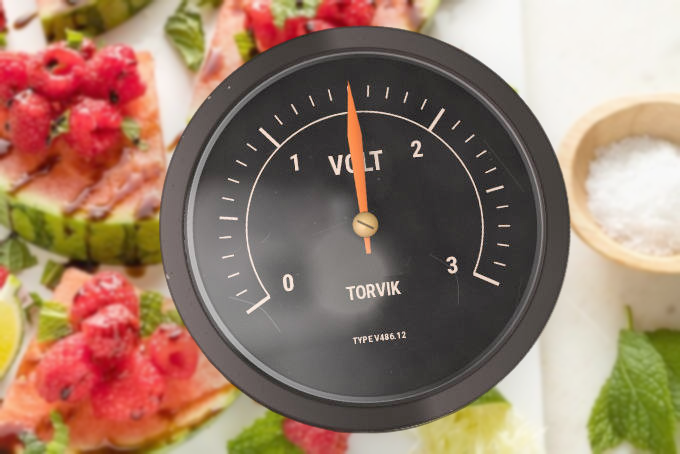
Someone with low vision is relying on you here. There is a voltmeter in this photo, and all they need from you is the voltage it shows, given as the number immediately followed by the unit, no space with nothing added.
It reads 1.5V
